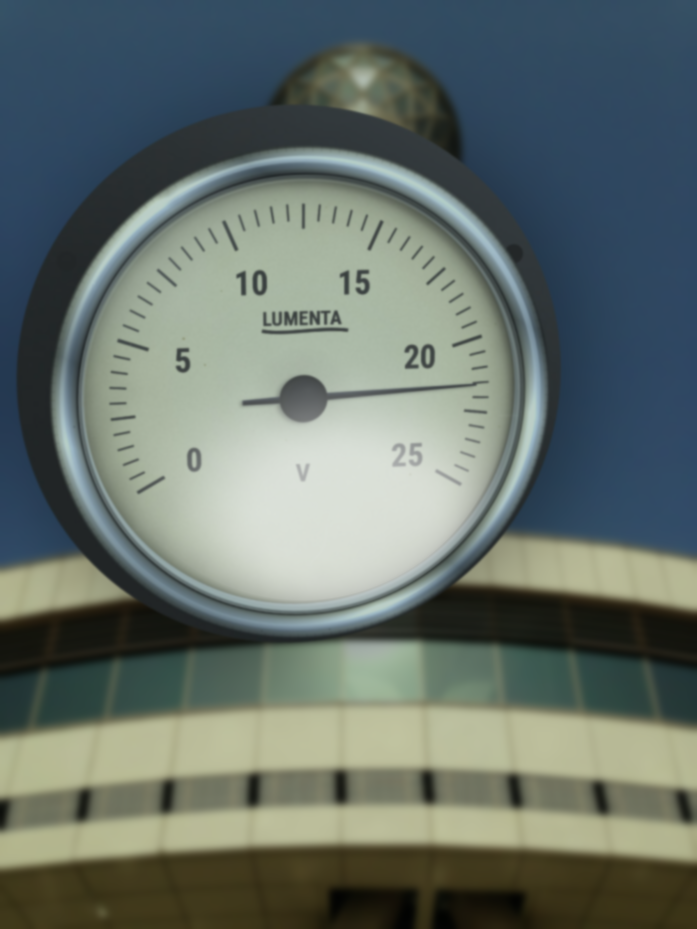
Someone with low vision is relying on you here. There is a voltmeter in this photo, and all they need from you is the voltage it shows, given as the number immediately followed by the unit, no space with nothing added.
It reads 21.5V
